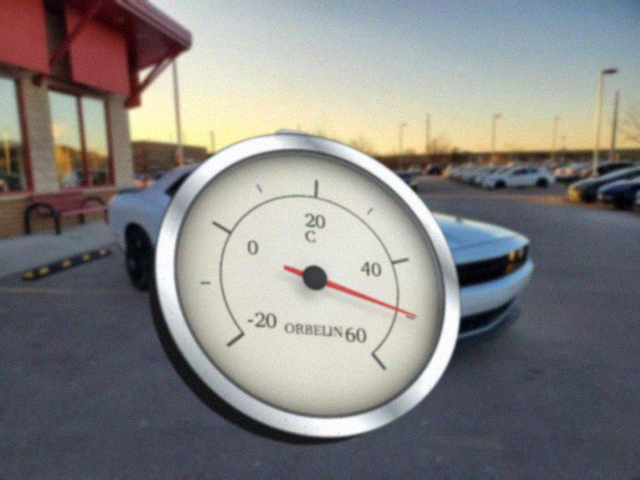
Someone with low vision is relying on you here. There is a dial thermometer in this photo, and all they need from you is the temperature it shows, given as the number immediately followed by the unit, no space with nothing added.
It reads 50°C
